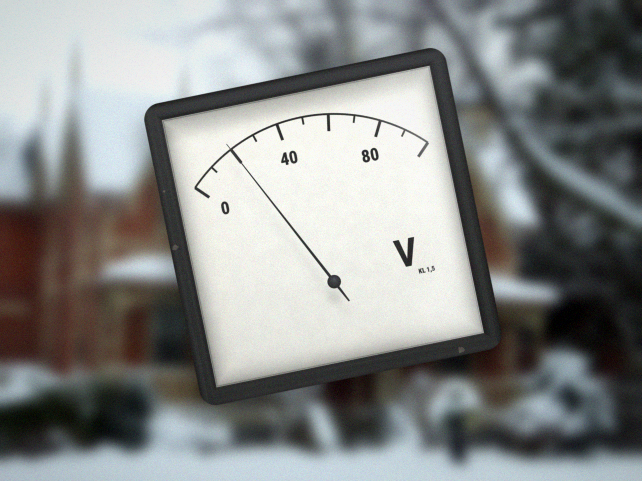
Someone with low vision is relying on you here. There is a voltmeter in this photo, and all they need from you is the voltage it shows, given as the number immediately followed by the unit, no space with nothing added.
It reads 20V
